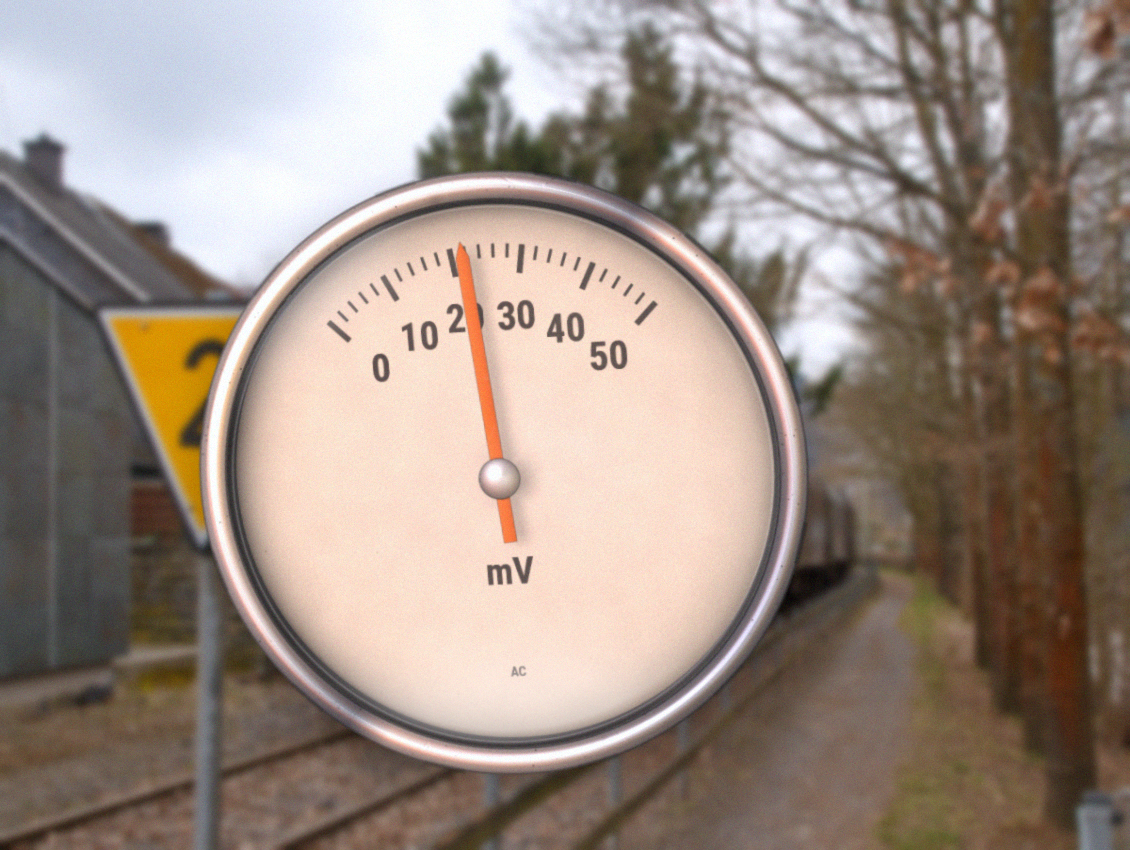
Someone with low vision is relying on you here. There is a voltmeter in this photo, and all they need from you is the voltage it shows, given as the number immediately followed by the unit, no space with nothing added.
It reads 22mV
